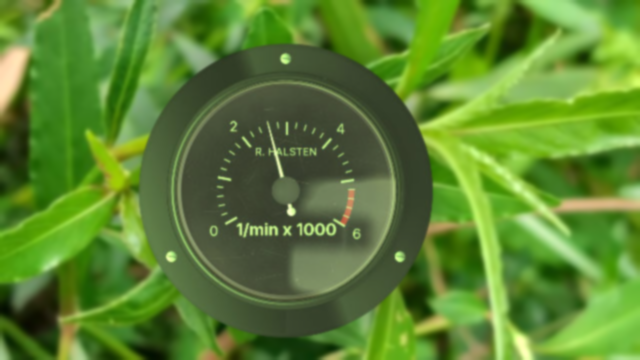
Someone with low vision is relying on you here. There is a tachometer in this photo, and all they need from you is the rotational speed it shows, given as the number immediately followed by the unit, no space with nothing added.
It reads 2600rpm
